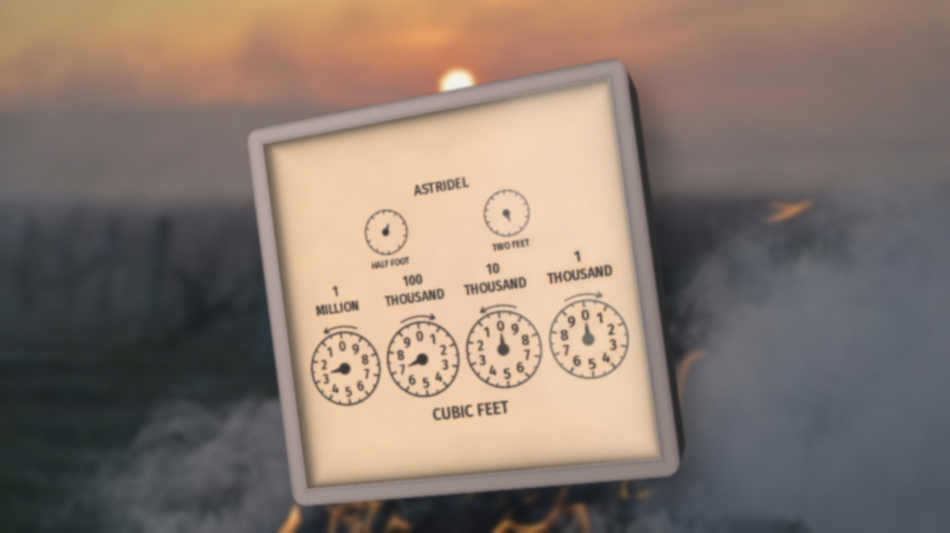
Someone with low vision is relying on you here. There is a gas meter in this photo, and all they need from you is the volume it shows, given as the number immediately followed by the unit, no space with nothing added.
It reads 270000ft³
